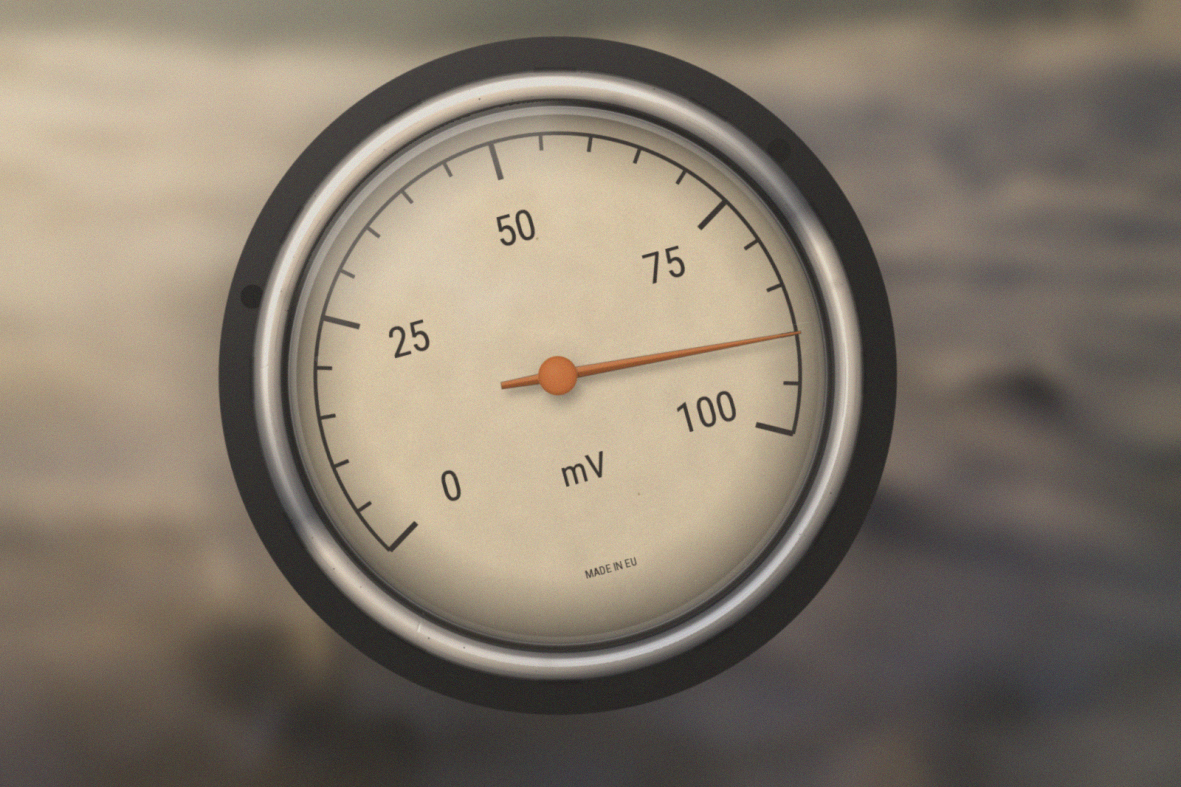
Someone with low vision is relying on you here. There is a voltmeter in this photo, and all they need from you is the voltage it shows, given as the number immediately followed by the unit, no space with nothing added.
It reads 90mV
